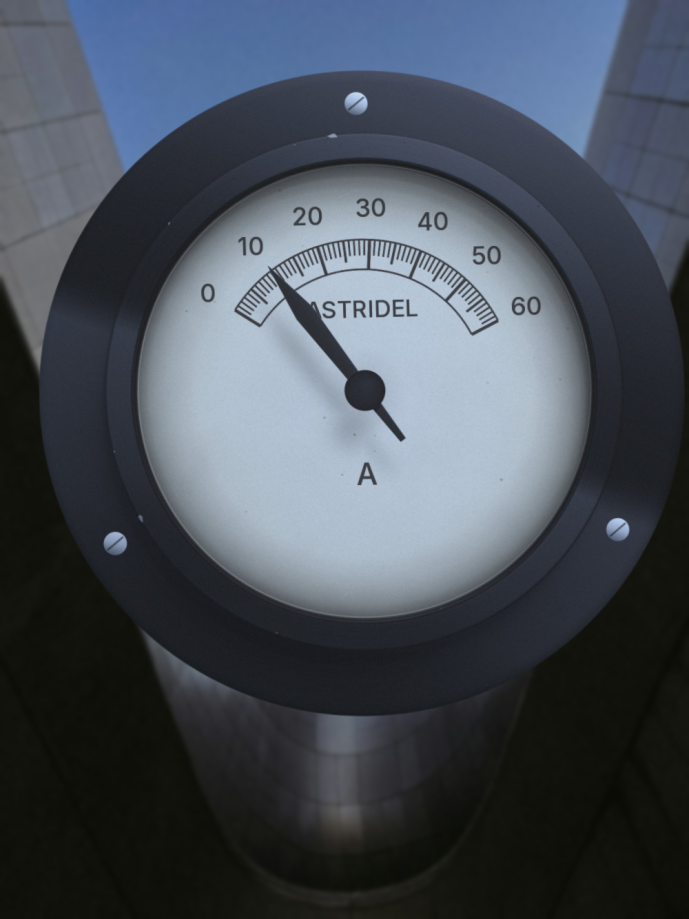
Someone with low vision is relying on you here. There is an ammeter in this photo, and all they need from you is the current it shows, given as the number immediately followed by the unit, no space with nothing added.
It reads 10A
